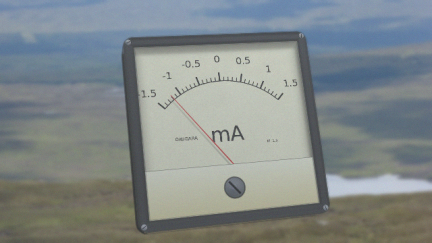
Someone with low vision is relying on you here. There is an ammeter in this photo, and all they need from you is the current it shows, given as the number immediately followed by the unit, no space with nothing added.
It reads -1.2mA
